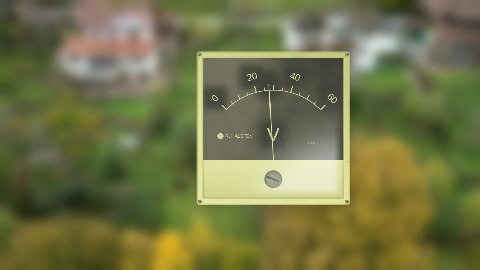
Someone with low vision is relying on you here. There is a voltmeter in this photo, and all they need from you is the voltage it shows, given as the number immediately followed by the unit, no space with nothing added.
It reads 27.5V
